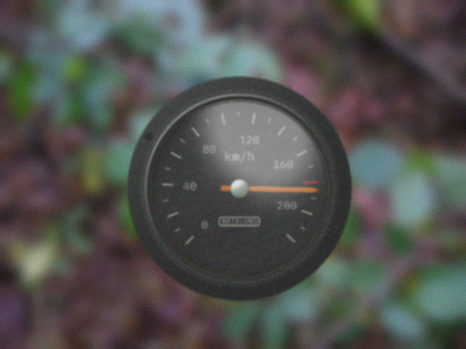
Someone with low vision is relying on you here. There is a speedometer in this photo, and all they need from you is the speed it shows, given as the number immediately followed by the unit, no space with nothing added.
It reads 185km/h
